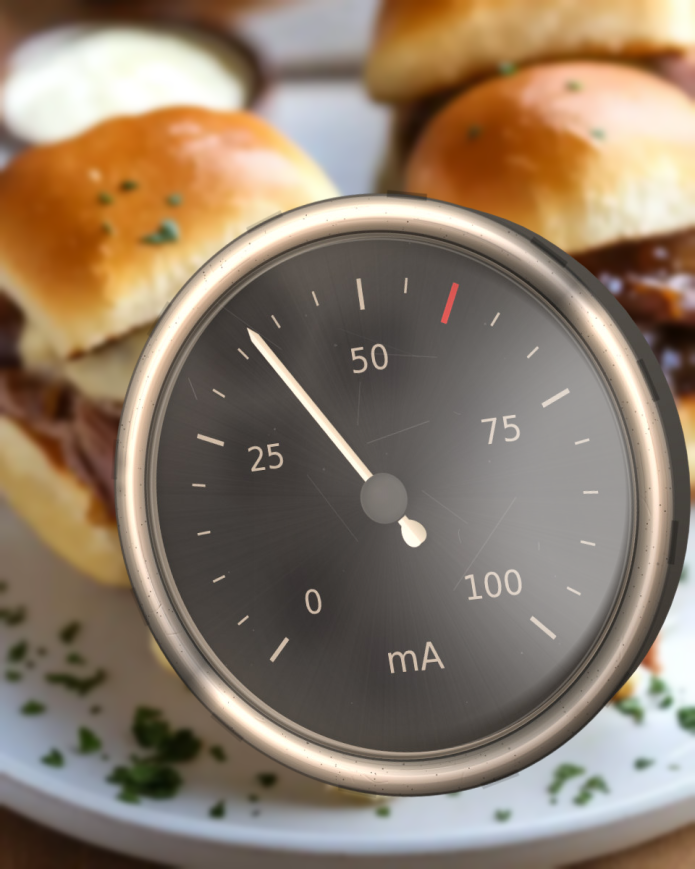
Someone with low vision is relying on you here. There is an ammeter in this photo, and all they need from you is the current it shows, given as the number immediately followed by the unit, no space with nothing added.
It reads 37.5mA
